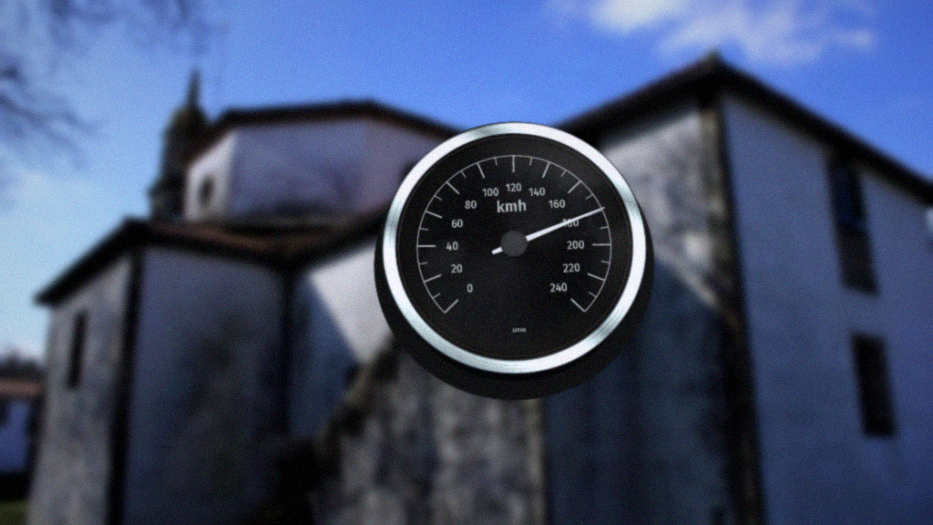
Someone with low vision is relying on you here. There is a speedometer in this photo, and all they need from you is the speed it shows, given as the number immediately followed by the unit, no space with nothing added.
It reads 180km/h
